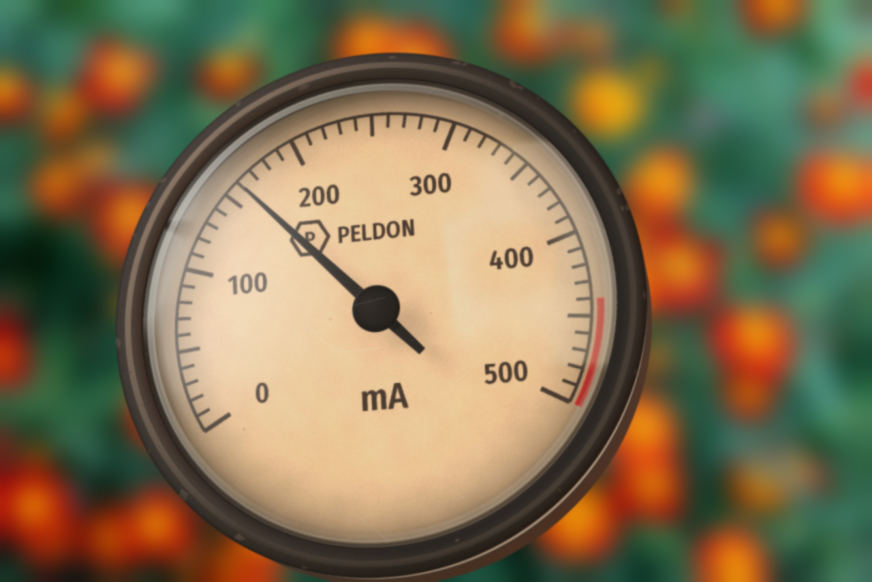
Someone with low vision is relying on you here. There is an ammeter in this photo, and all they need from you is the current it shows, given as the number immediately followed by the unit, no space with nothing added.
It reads 160mA
